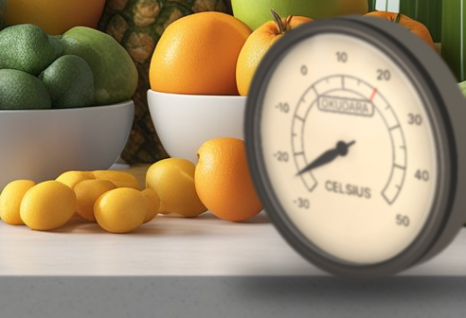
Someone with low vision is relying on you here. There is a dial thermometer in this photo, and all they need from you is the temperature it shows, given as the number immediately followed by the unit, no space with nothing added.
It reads -25°C
